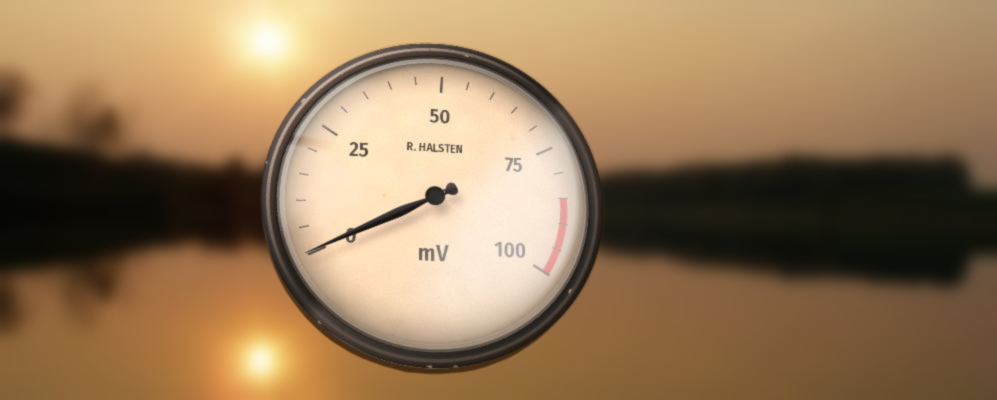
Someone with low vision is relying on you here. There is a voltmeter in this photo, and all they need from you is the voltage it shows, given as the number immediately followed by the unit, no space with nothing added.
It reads 0mV
